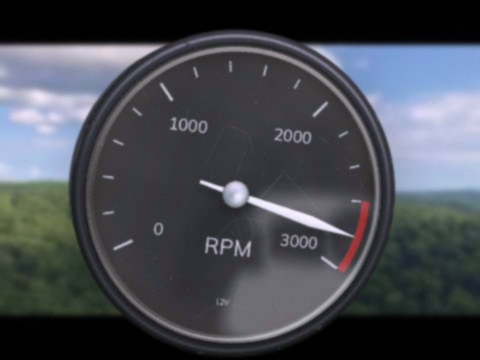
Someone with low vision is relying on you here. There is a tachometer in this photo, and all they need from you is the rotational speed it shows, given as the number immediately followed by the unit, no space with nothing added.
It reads 2800rpm
